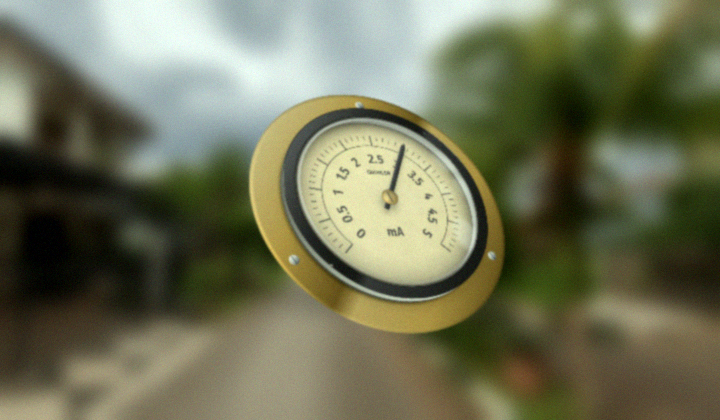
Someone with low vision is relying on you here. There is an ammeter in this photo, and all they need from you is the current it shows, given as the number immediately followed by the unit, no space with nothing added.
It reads 3mA
